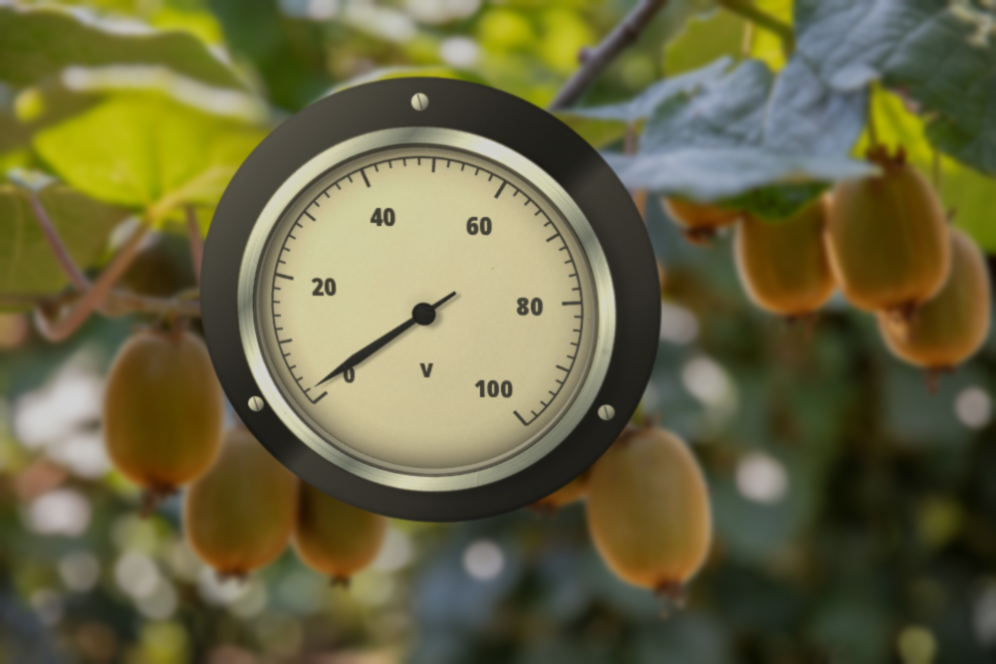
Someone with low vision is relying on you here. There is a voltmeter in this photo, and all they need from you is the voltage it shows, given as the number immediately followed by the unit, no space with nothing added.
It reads 2V
